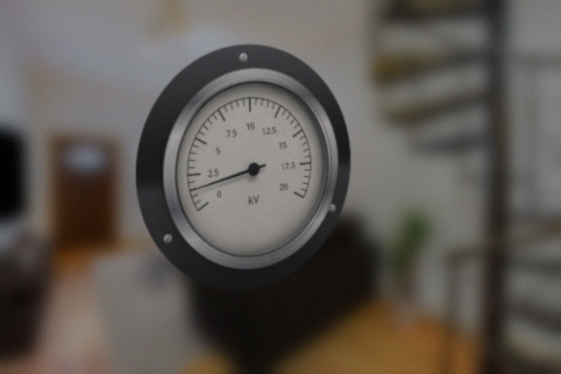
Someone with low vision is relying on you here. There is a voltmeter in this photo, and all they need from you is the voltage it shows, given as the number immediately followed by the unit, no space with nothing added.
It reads 1.5kV
